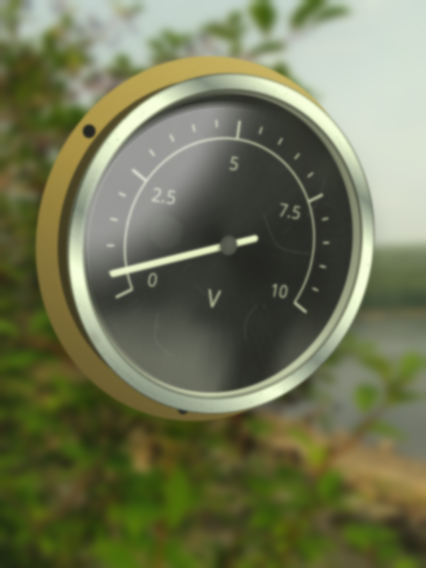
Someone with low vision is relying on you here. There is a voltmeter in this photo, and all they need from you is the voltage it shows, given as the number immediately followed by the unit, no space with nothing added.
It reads 0.5V
